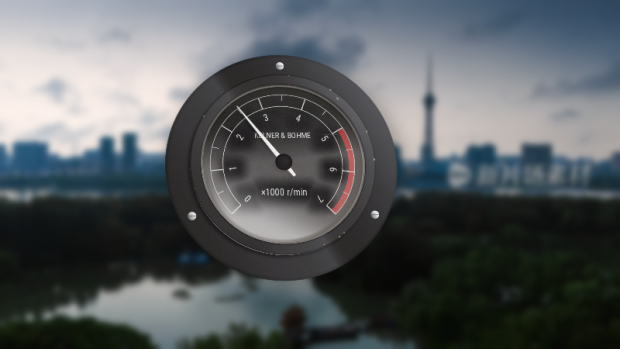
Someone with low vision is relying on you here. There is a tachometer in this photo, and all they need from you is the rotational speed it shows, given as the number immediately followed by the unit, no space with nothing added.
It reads 2500rpm
